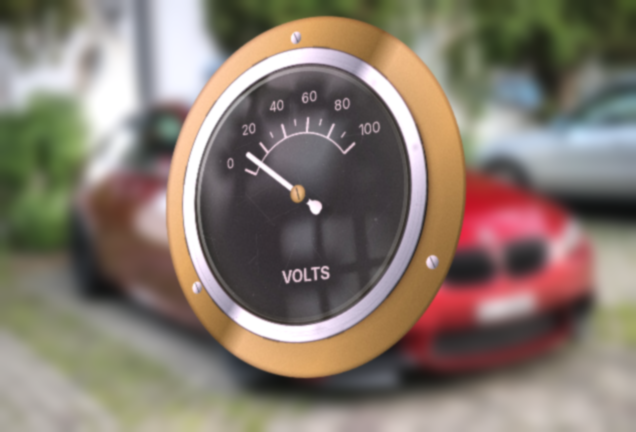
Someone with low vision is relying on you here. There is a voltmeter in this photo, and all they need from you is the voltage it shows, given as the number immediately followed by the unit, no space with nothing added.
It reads 10V
